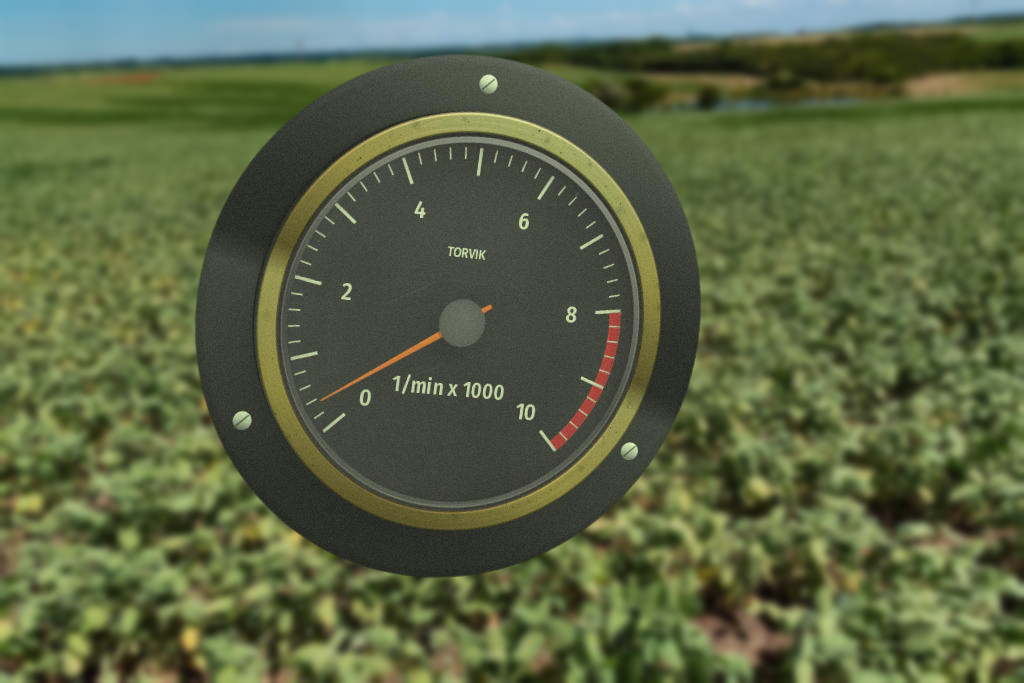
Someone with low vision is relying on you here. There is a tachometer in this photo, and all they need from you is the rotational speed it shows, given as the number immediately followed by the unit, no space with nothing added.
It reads 400rpm
